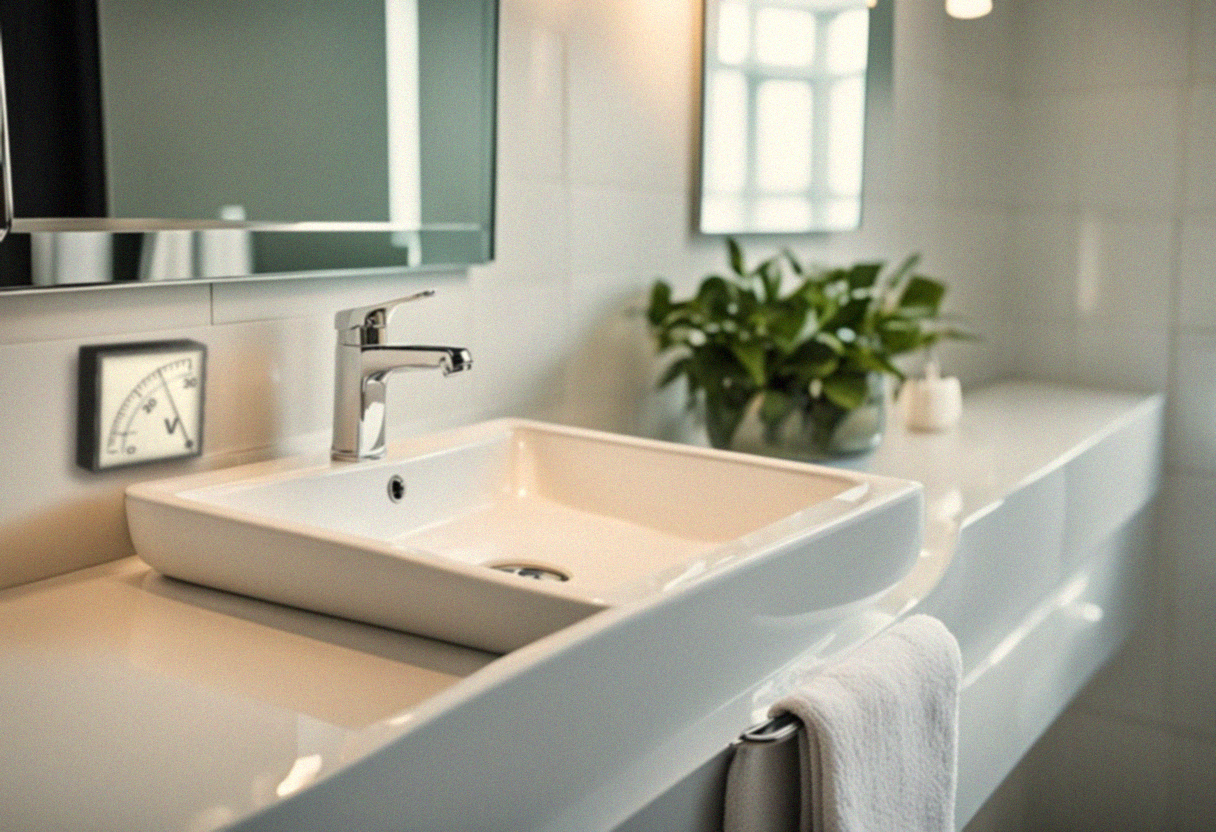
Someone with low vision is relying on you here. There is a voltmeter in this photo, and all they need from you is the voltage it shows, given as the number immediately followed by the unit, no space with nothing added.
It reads 25V
